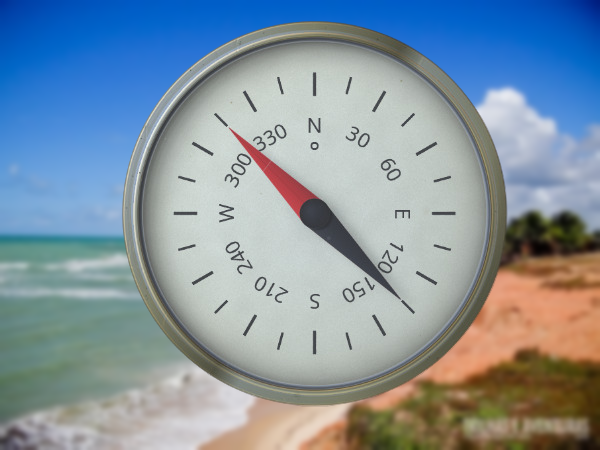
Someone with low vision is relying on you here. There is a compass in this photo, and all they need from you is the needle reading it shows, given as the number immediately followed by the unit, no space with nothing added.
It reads 315°
